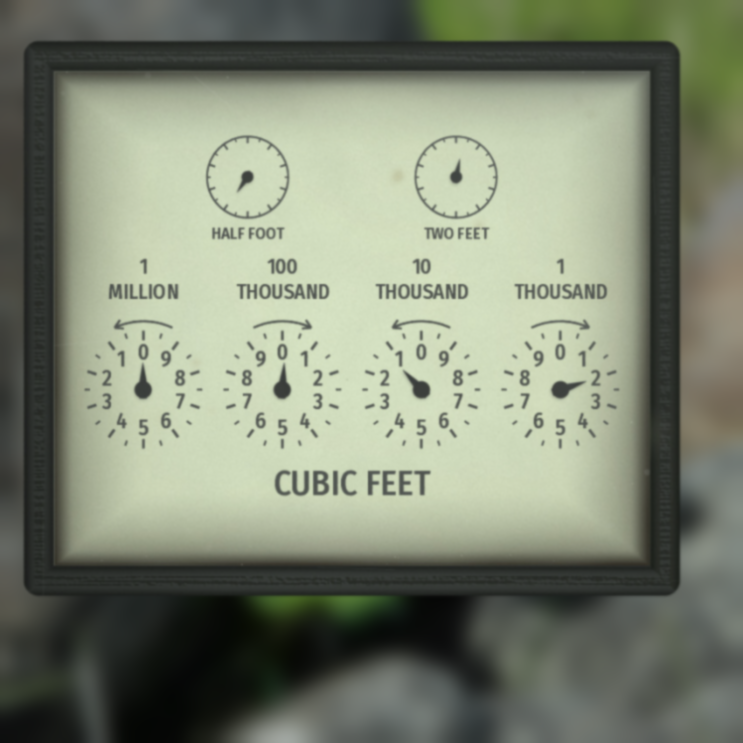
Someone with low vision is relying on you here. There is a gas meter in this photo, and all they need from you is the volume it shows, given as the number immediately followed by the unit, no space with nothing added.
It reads 1200ft³
